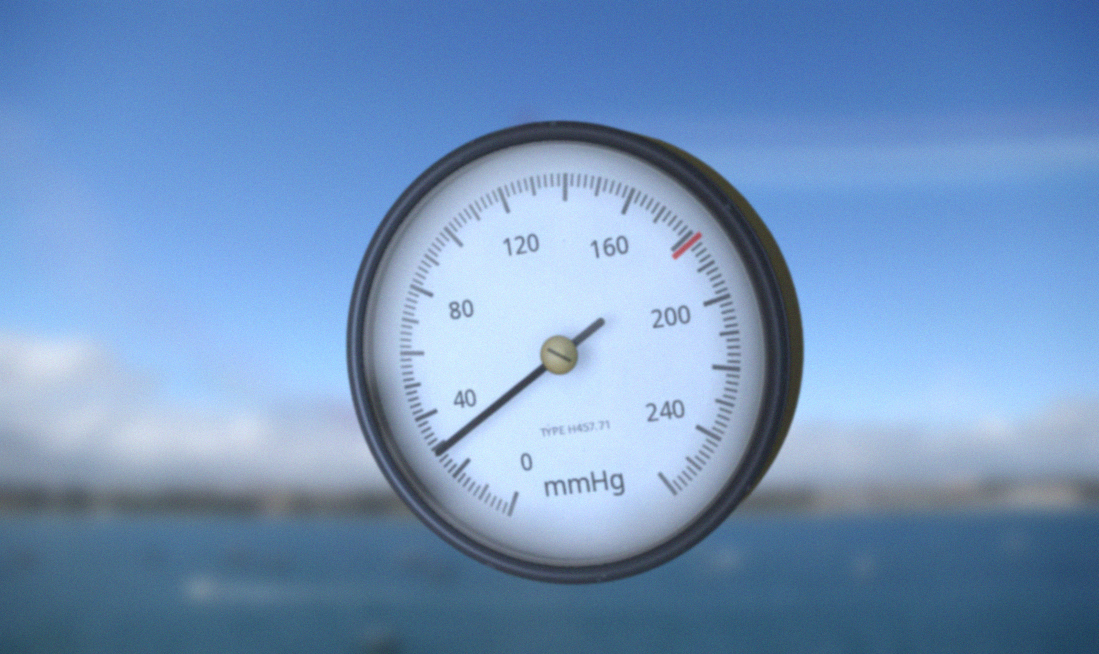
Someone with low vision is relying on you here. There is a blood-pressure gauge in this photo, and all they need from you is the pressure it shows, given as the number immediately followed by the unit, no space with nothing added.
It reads 28mmHg
